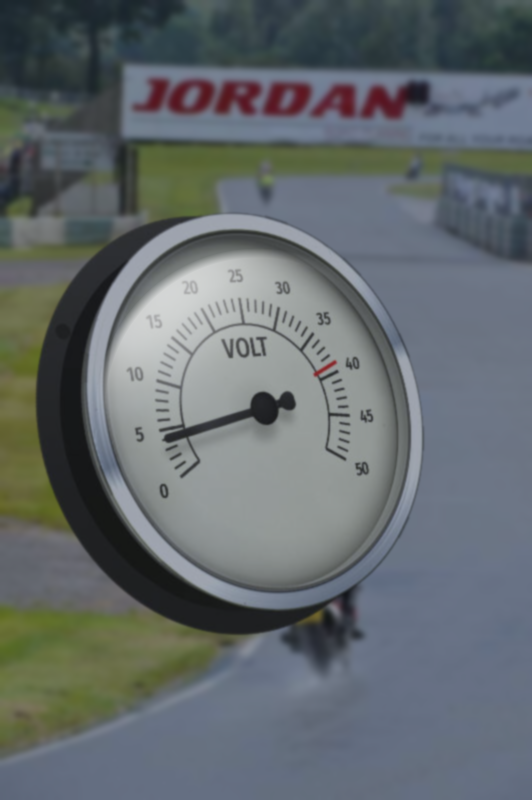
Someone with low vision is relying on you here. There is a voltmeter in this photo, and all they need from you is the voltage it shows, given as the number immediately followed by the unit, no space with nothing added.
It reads 4V
